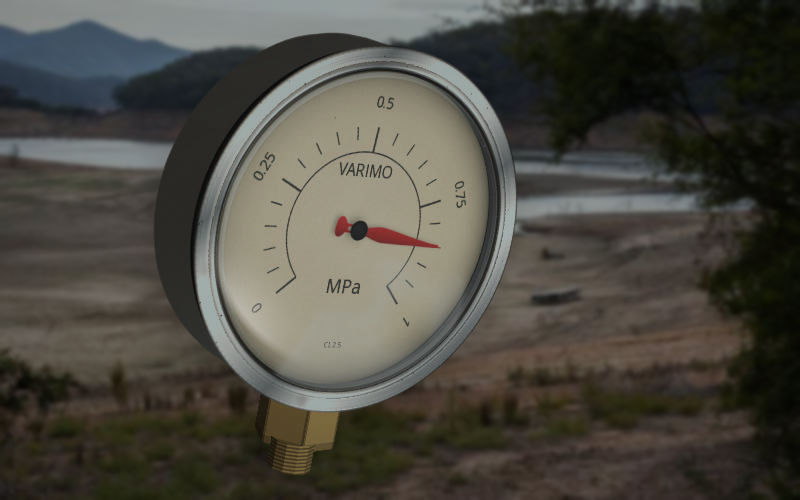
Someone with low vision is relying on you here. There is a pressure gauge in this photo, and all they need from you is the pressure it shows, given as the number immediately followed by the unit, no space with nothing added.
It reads 0.85MPa
